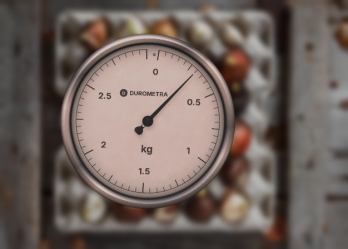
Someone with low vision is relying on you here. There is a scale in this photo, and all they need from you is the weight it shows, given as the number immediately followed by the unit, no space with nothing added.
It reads 0.3kg
